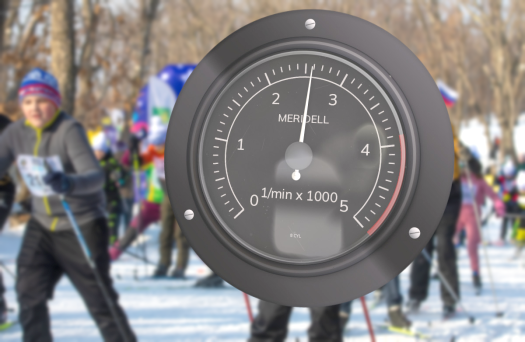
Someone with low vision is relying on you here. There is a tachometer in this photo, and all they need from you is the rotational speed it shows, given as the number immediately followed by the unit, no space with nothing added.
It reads 2600rpm
